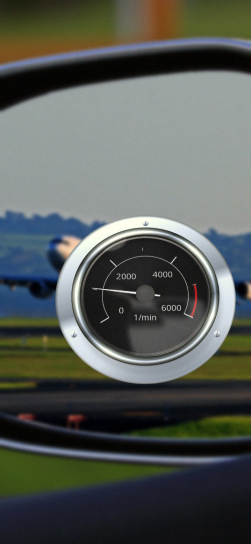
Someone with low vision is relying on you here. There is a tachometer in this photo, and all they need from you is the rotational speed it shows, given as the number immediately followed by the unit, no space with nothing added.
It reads 1000rpm
